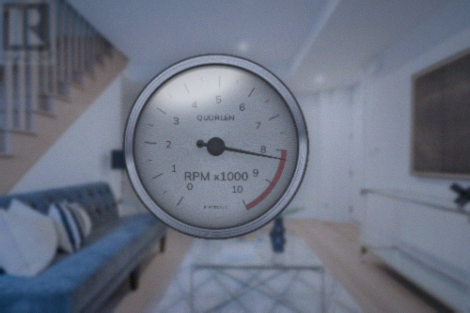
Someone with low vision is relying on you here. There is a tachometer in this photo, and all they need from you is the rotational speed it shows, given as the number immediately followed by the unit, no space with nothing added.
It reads 8250rpm
